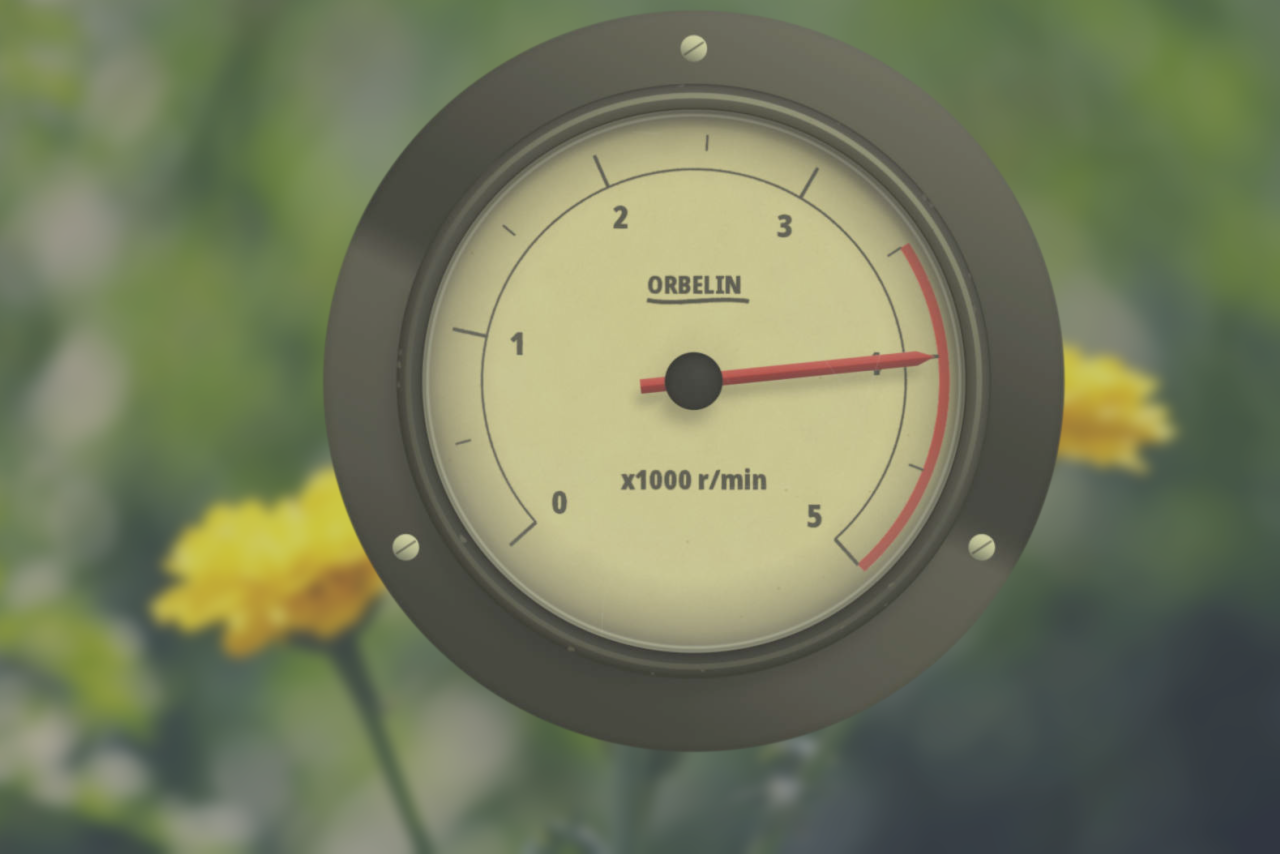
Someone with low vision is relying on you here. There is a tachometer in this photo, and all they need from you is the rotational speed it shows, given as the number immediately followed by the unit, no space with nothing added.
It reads 4000rpm
